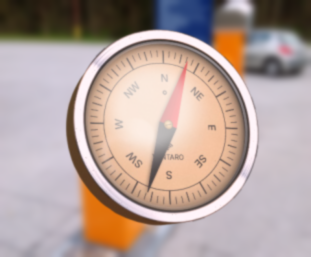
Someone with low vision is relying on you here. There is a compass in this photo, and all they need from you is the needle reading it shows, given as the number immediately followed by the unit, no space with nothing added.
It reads 20°
